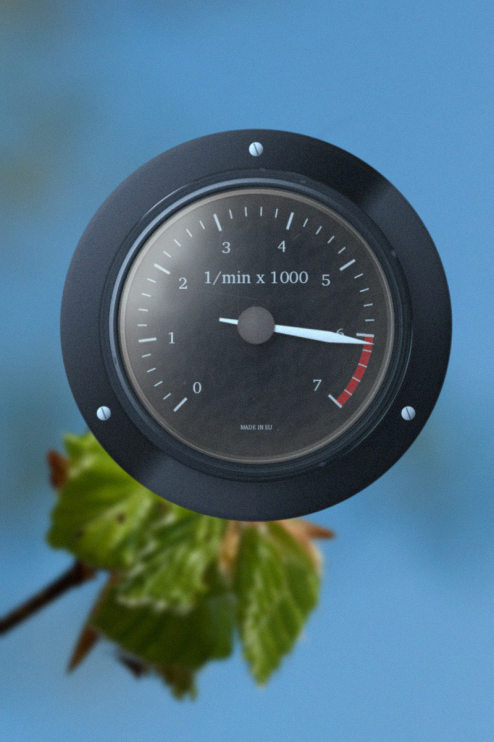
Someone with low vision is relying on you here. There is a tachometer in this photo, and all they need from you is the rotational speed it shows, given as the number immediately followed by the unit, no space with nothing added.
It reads 6100rpm
